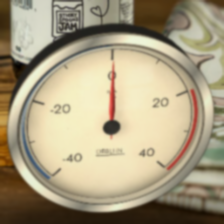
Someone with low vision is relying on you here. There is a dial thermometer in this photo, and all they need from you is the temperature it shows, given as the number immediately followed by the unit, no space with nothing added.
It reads 0°C
